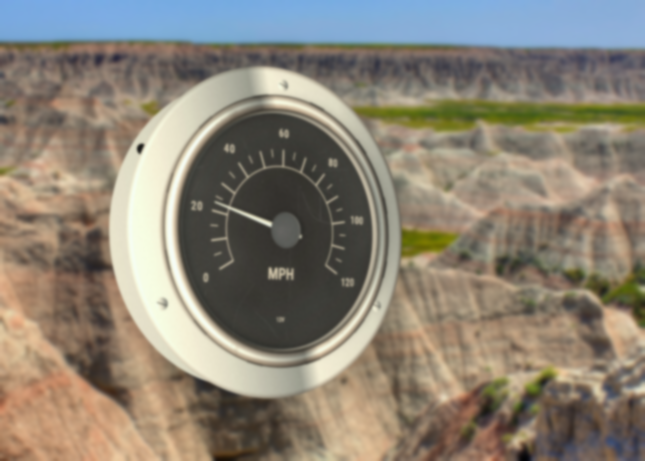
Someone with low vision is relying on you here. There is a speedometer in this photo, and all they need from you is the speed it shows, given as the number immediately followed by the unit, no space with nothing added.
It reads 22.5mph
